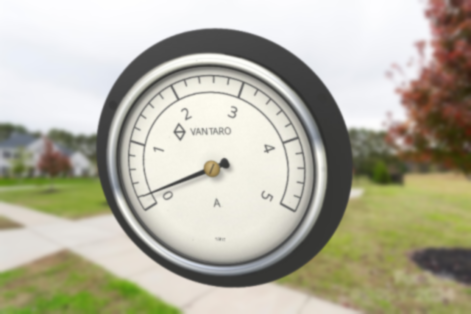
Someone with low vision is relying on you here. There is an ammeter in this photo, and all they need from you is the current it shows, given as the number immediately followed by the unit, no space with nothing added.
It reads 0.2A
